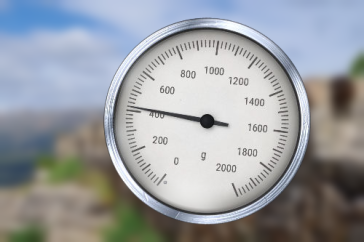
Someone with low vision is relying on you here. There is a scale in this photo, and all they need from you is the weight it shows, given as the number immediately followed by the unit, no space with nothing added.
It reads 420g
